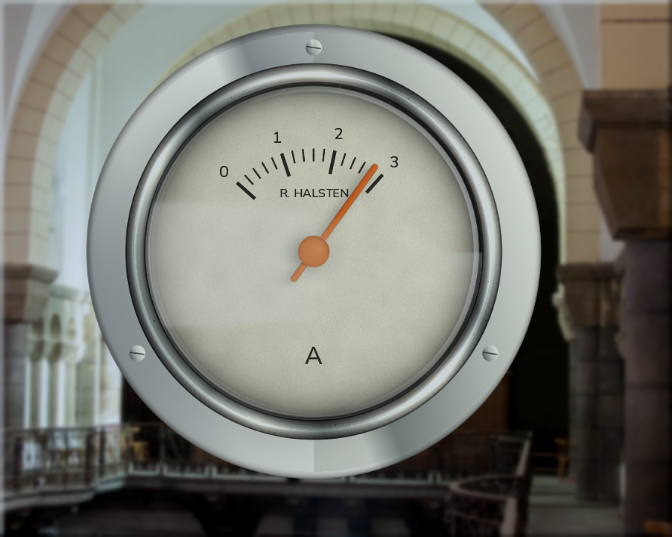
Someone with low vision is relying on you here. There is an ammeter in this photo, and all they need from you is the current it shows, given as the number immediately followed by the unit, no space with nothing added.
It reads 2.8A
